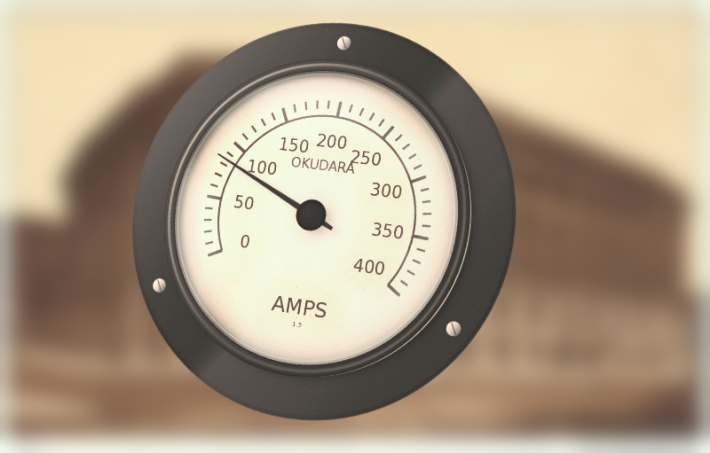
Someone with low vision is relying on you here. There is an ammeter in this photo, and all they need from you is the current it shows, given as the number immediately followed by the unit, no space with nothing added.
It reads 85A
